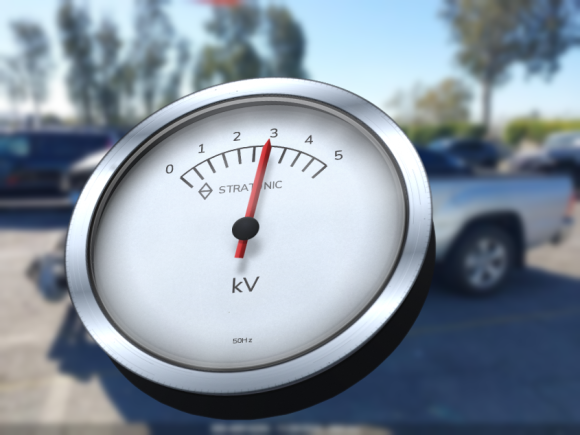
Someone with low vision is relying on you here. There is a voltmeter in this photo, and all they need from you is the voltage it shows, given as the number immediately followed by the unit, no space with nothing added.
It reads 3kV
